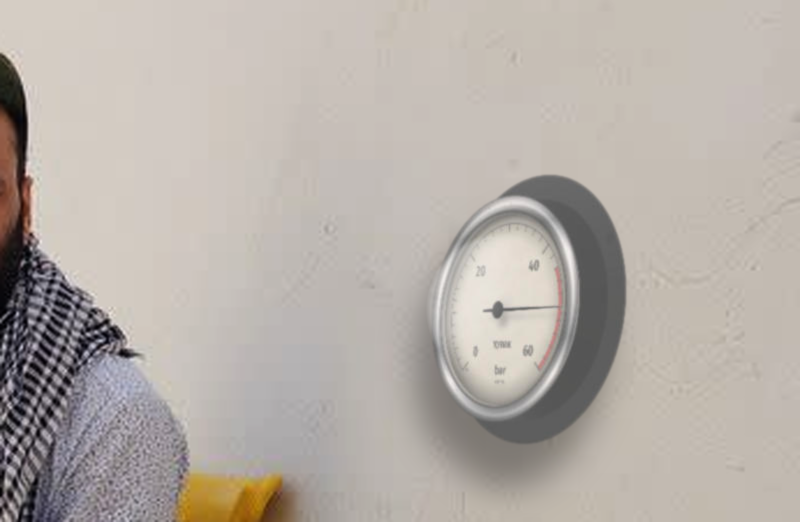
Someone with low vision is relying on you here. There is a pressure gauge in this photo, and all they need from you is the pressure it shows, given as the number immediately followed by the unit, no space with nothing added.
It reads 50bar
